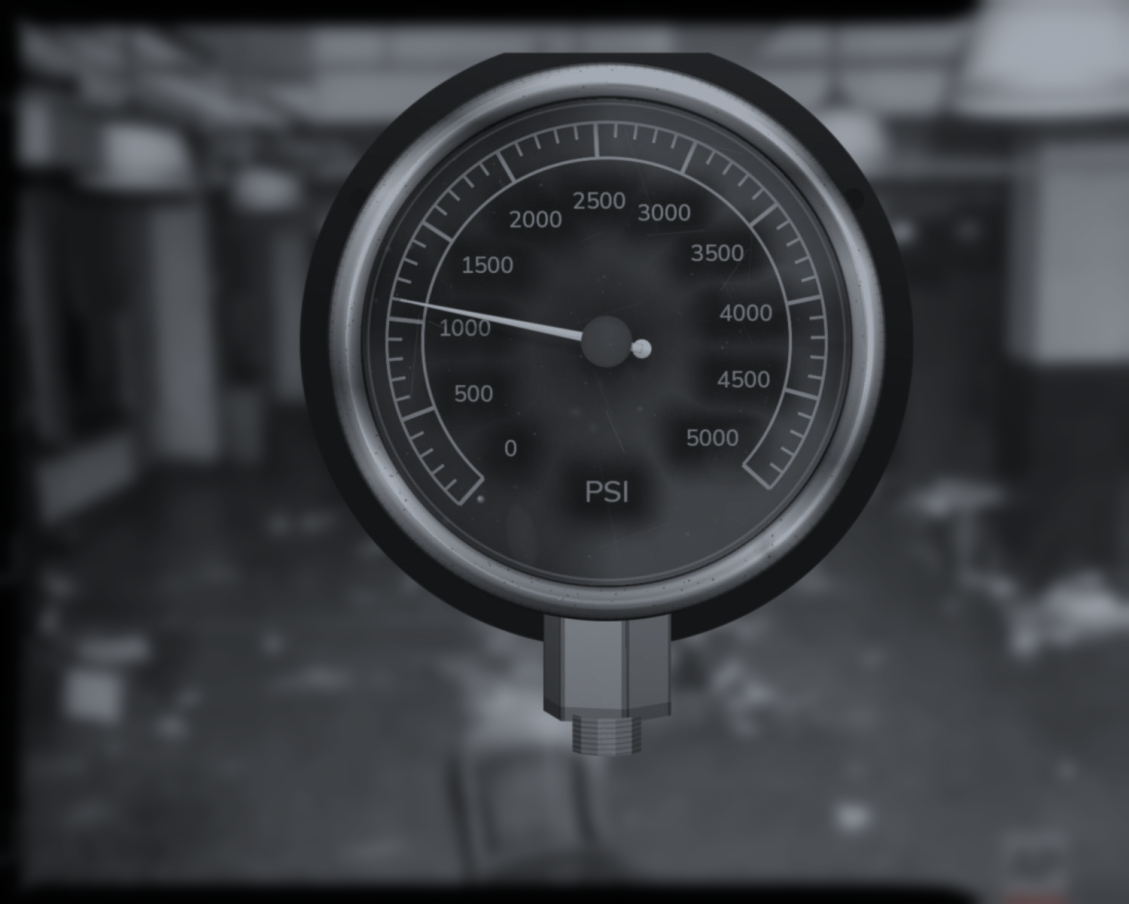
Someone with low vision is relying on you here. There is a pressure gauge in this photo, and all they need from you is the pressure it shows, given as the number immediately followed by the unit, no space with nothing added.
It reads 1100psi
